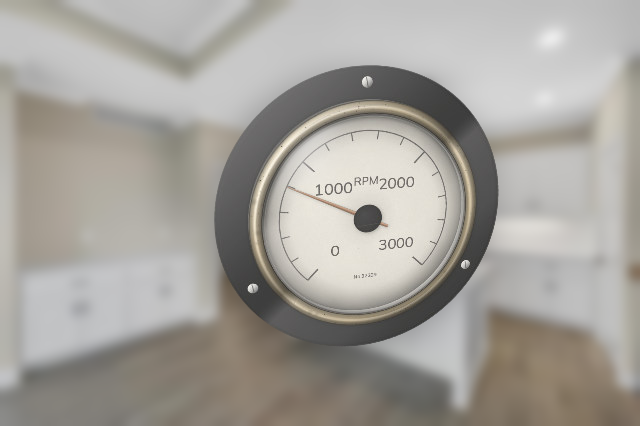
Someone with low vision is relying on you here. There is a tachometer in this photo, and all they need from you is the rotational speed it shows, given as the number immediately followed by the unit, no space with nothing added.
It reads 800rpm
